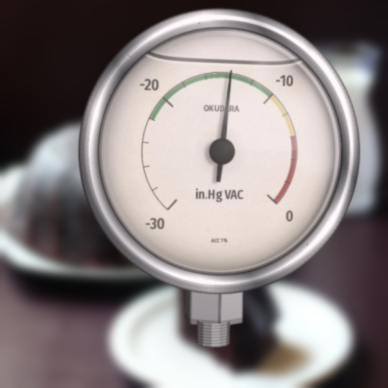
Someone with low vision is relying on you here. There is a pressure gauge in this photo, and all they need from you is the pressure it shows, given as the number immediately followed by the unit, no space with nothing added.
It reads -14inHg
